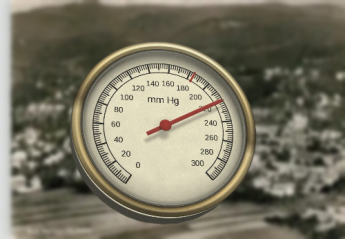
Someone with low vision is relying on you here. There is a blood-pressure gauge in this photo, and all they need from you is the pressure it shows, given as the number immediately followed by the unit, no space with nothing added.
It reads 220mmHg
